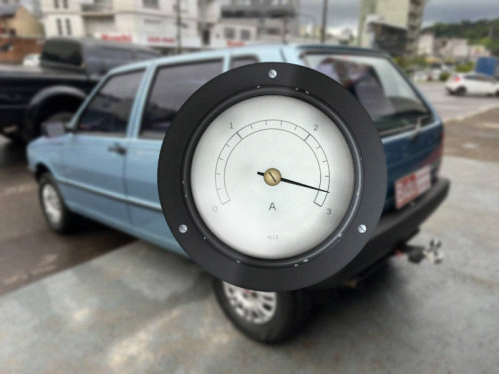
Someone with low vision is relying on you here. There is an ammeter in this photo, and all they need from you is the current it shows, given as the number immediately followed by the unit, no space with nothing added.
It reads 2.8A
